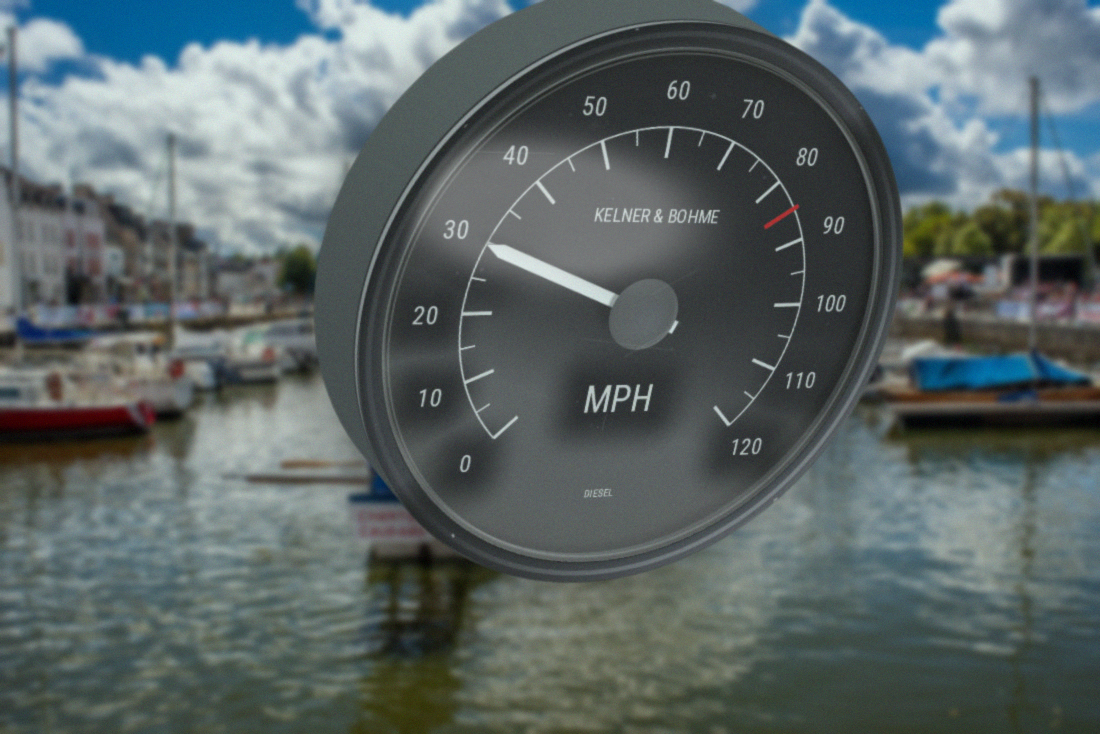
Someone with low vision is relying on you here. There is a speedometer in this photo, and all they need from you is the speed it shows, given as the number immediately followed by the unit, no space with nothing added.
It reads 30mph
